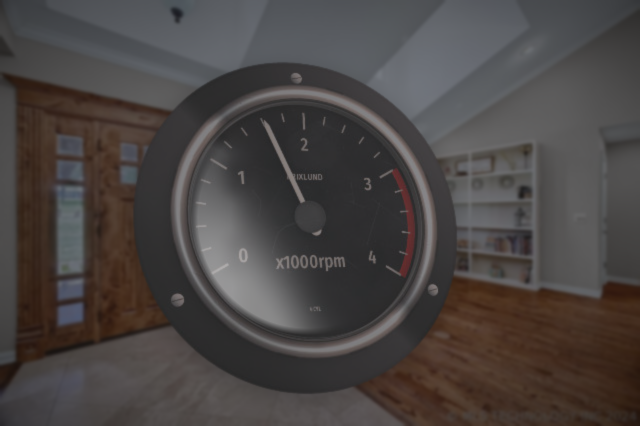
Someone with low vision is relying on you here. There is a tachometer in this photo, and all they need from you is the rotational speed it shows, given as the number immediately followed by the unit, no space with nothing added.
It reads 1600rpm
